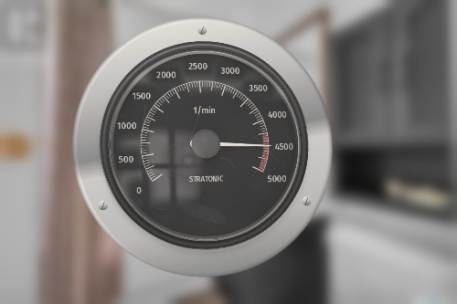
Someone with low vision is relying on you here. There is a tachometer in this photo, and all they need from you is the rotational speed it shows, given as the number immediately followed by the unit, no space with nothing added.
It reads 4500rpm
